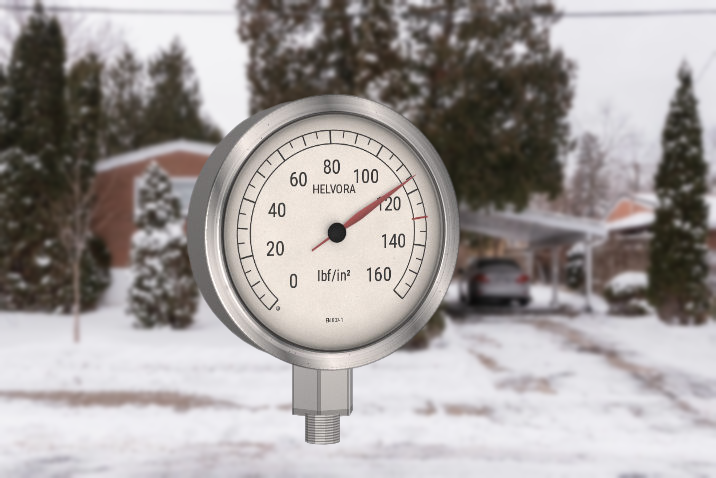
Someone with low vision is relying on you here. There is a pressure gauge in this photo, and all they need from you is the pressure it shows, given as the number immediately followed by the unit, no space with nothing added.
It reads 115psi
